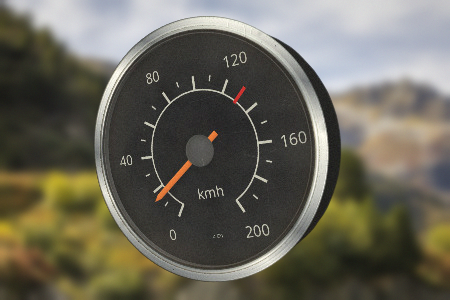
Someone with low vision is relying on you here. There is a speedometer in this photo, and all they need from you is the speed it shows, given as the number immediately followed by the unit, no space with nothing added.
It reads 15km/h
